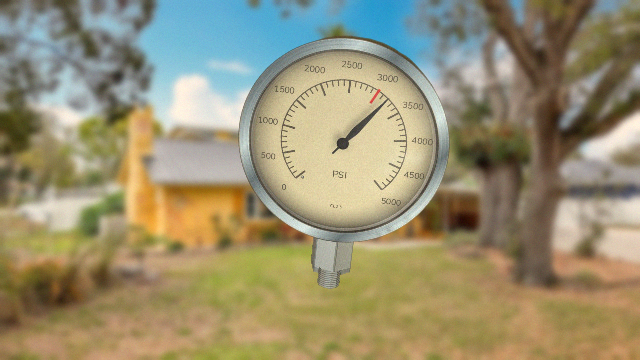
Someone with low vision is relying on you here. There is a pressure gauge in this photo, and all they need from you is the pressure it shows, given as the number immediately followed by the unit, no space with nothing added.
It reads 3200psi
